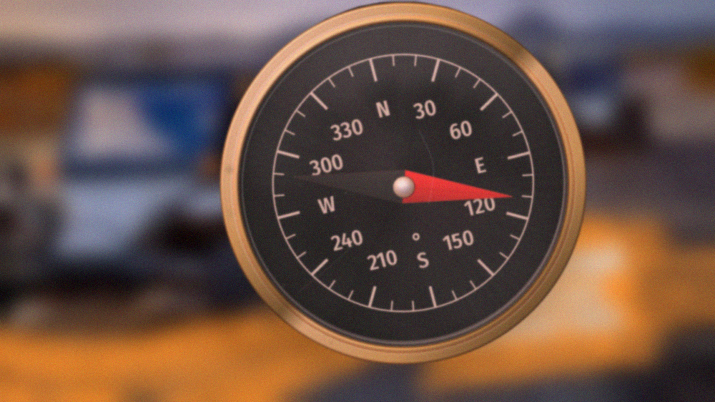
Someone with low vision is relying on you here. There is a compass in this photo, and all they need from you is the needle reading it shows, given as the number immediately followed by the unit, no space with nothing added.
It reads 110°
